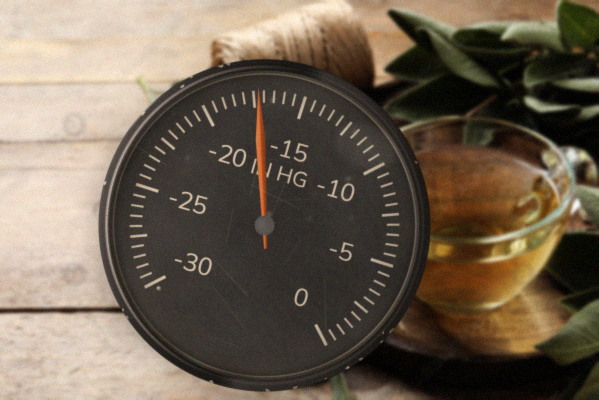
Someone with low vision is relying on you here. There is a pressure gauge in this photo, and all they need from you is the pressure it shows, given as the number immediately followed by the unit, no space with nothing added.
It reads -17.25inHg
